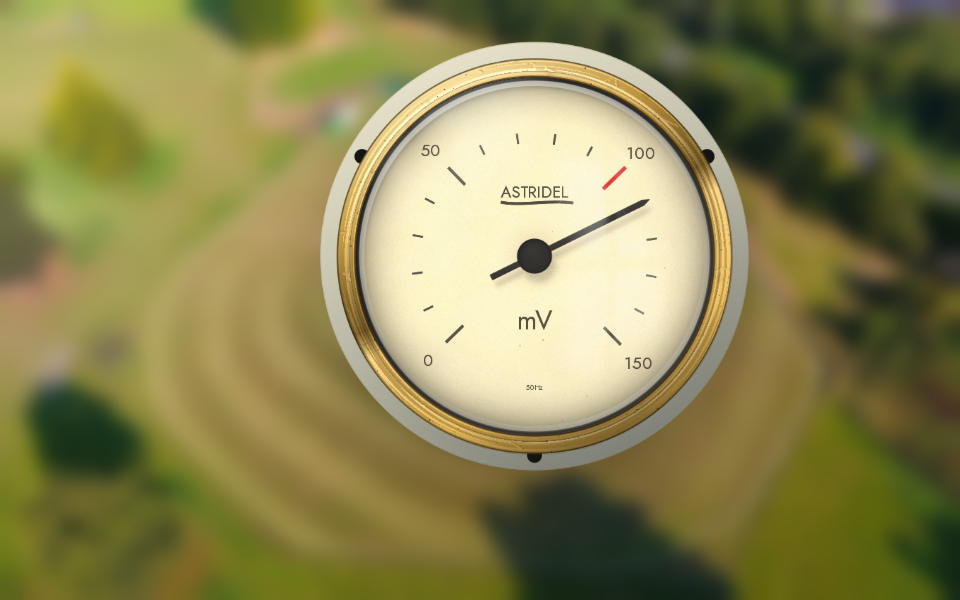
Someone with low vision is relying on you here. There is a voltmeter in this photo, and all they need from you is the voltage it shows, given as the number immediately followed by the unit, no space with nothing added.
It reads 110mV
